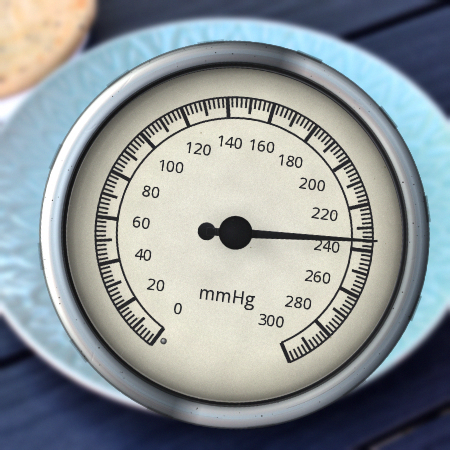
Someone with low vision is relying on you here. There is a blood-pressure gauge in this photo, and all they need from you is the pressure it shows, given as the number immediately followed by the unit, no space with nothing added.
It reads 236mmHg
